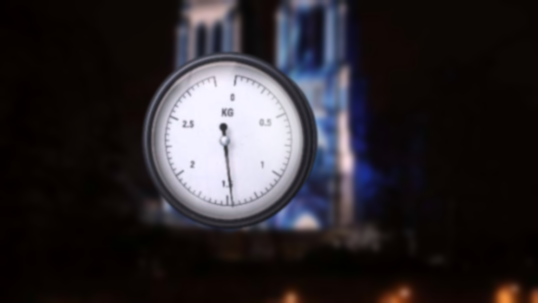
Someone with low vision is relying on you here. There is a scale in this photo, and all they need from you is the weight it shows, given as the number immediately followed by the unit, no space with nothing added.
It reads 1.45kg
